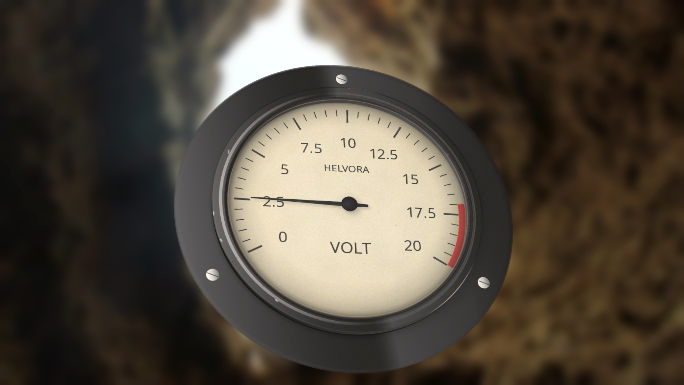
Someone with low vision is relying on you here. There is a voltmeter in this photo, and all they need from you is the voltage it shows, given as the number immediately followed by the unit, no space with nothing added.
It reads 2.5V
